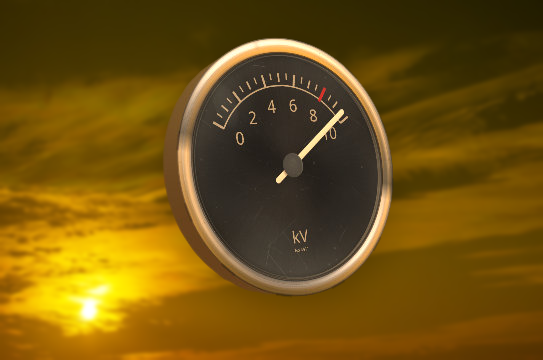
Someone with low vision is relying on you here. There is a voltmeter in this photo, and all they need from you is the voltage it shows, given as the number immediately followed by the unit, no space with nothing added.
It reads 9.5kV
